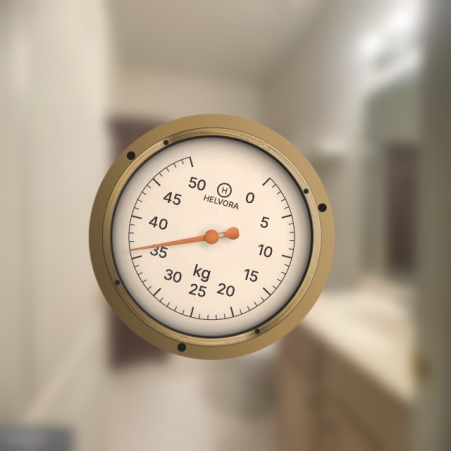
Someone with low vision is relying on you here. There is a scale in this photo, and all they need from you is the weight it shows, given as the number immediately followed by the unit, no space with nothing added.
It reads 36kg
